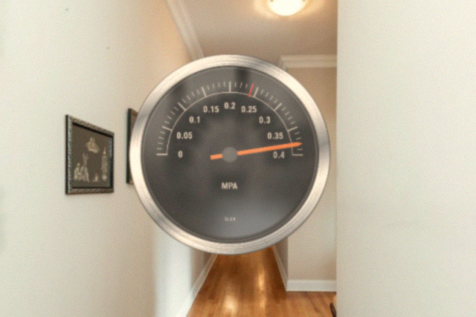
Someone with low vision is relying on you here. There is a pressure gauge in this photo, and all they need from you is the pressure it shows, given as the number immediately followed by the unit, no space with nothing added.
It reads 0.38MPa
